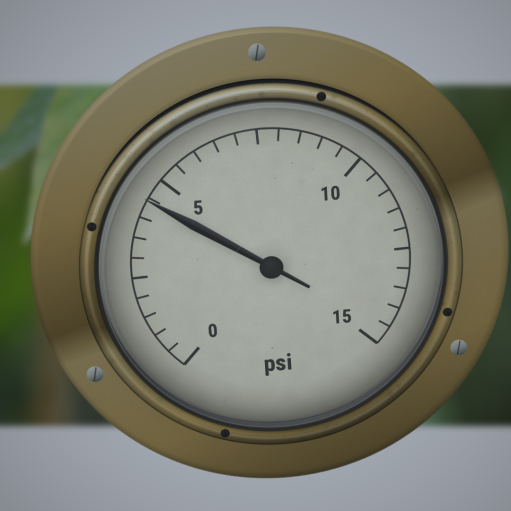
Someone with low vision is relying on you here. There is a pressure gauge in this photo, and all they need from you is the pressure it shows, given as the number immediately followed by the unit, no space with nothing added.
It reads 4.5psi
